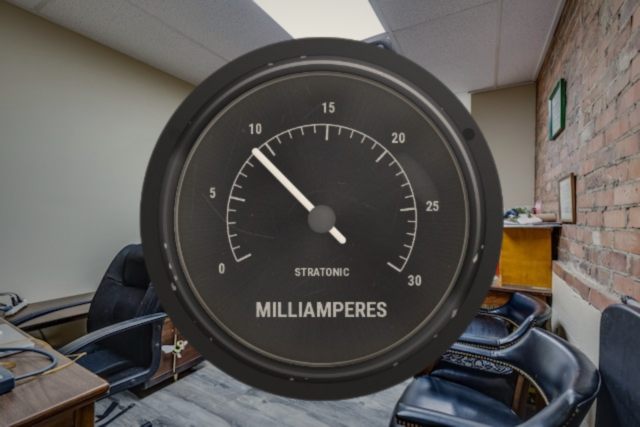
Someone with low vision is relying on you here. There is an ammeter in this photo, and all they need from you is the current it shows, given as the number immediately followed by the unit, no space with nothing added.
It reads 9mA
